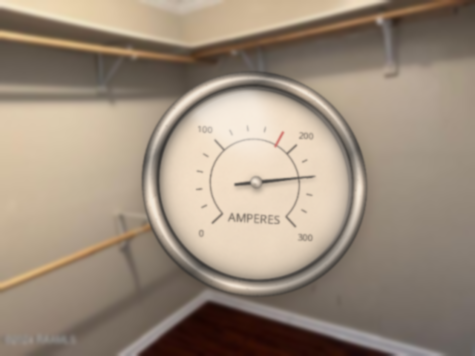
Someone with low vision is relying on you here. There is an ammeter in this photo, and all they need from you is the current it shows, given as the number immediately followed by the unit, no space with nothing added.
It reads 240A
